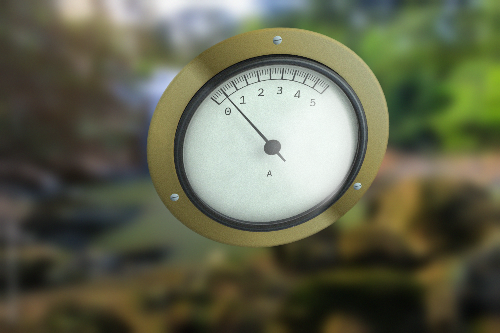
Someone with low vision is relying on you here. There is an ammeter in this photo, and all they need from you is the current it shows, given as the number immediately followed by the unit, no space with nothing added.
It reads 0.5A
